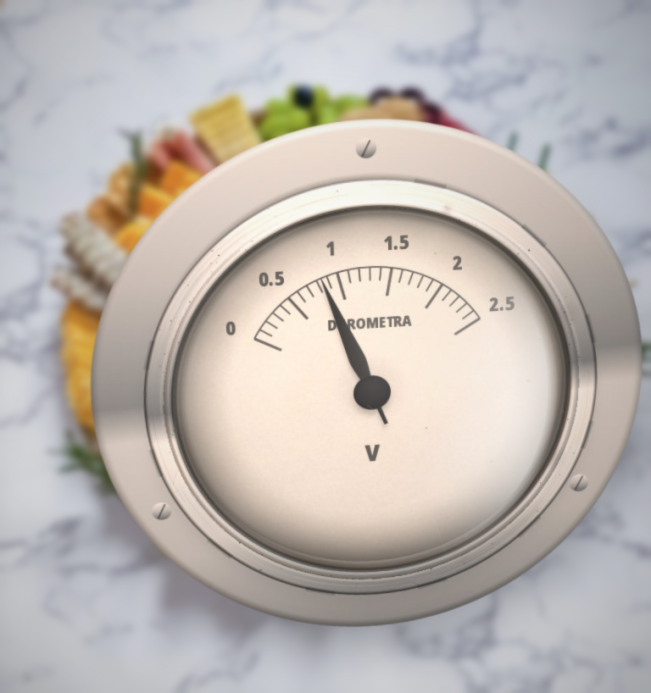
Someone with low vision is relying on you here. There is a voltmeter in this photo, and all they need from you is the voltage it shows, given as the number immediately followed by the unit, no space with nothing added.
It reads 0.85V
